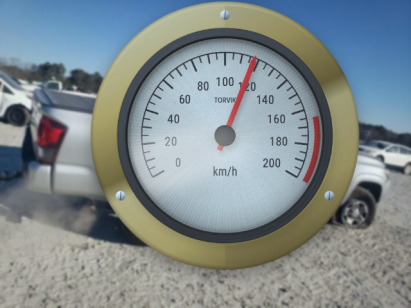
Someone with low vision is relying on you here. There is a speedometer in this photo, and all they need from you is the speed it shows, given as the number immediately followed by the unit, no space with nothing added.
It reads 117.5km/h
